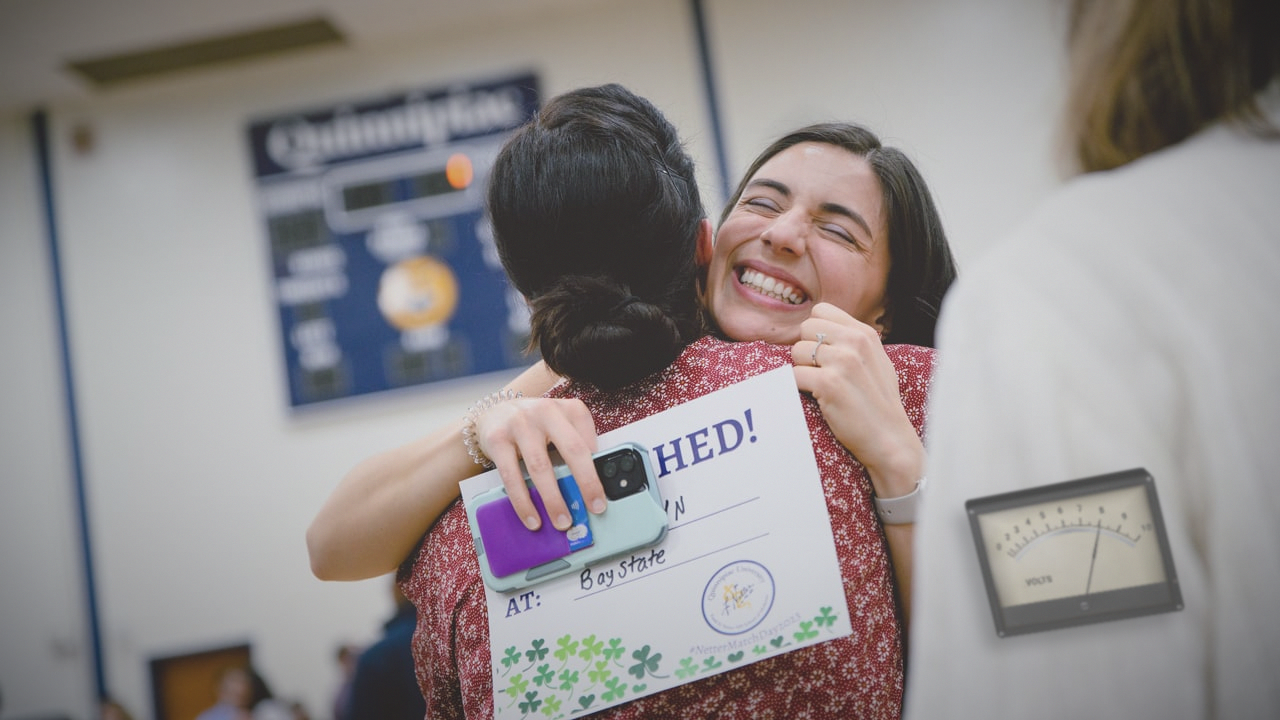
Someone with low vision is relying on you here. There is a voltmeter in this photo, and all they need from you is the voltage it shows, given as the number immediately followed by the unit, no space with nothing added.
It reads 8V
